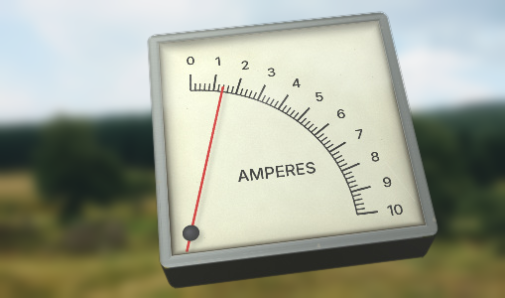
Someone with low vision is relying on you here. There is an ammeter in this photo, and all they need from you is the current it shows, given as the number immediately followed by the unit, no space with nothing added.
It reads 1.4A
